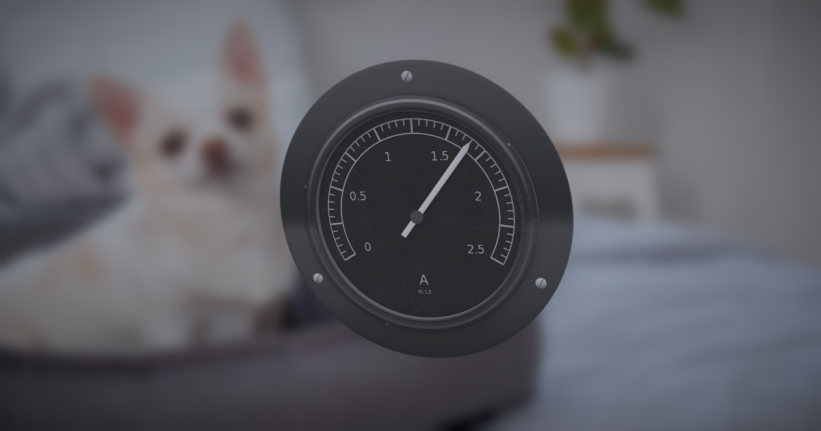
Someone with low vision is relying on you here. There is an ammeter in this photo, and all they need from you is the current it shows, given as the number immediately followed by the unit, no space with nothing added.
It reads 1.65A
